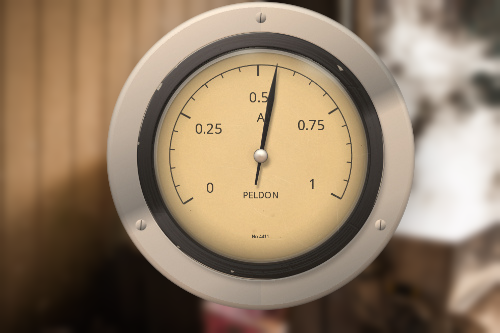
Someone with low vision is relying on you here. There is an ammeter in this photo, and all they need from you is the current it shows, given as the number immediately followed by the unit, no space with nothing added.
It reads 0.55A
